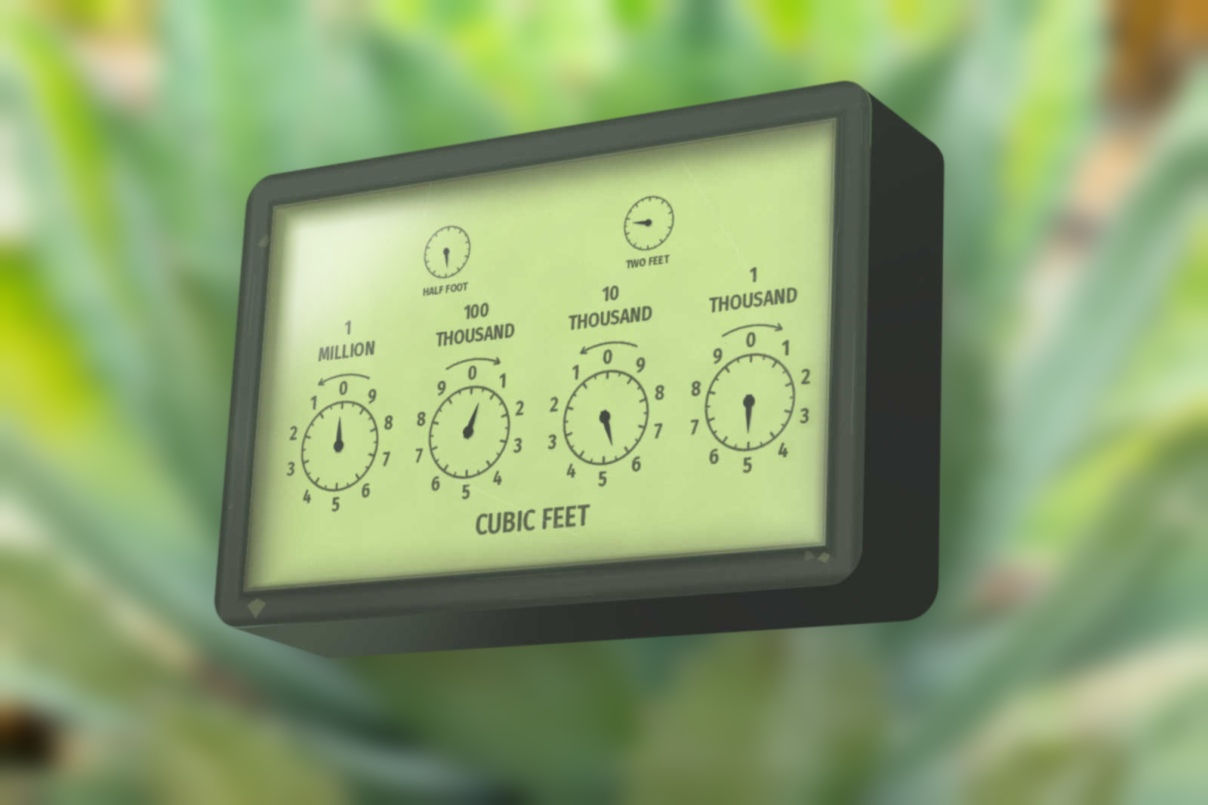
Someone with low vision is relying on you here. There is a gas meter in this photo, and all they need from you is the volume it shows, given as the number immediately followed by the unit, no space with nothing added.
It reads 5500ft³
